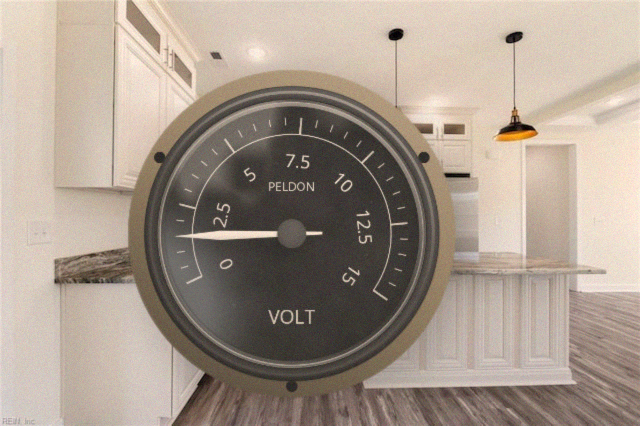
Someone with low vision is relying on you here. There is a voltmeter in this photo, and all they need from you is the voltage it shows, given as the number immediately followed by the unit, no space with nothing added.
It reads 1.5V
